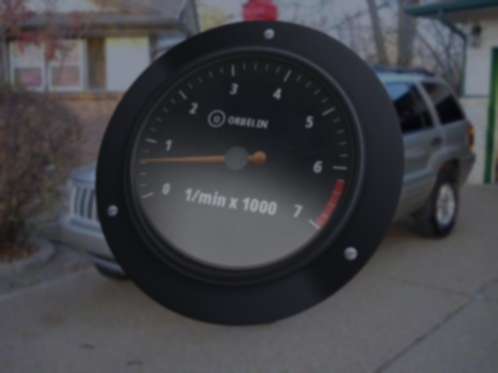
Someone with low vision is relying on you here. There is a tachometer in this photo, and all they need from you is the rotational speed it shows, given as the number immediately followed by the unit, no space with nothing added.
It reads 600rpm
